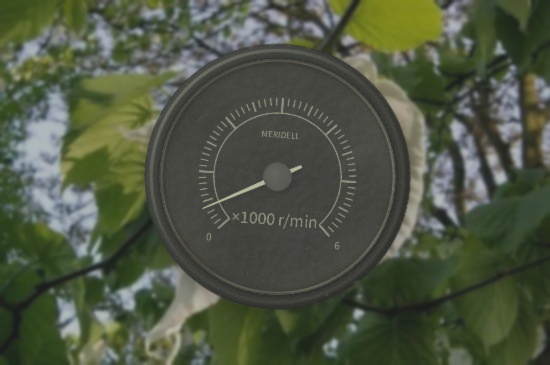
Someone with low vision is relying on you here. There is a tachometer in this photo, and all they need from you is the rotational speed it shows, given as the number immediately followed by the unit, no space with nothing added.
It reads 400rpm
